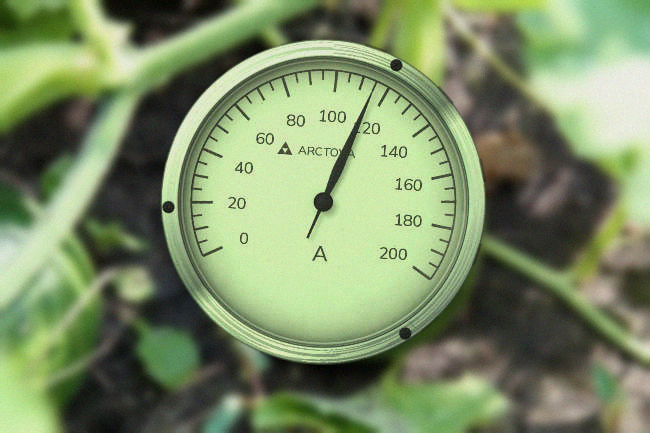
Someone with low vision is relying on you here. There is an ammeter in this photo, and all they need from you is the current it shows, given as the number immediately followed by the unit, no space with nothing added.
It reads 115A
